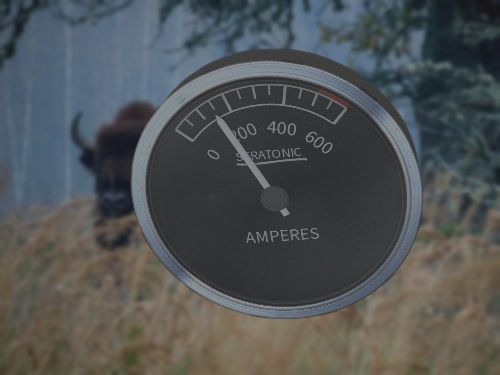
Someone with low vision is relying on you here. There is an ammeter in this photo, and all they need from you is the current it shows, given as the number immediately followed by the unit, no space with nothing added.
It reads 150A
